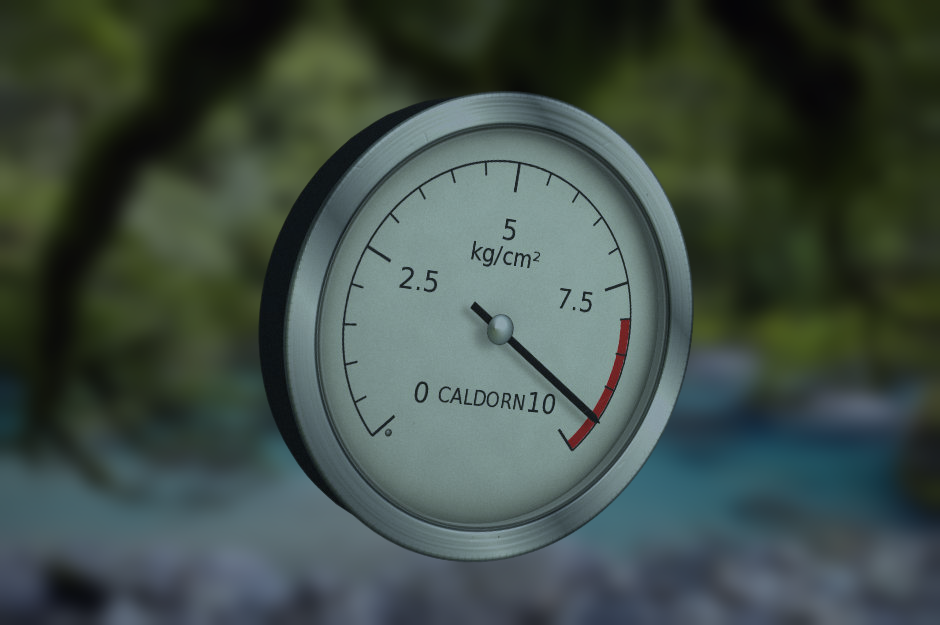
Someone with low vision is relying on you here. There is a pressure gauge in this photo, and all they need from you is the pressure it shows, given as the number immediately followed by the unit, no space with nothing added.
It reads 9.5kg/cm²
